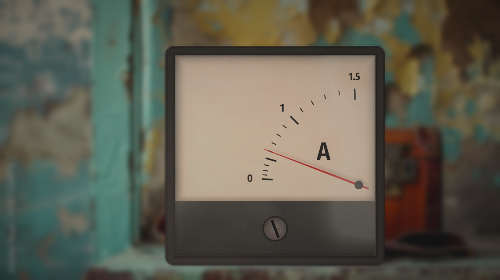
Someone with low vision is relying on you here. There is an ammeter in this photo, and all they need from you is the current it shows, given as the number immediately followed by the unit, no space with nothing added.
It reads 0.6A
